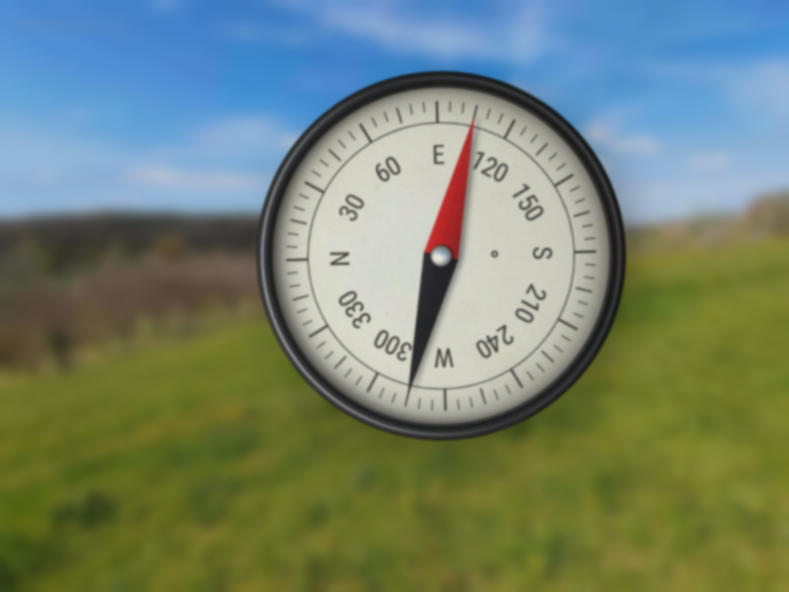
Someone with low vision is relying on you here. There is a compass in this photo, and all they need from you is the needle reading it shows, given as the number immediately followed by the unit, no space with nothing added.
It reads 105°
